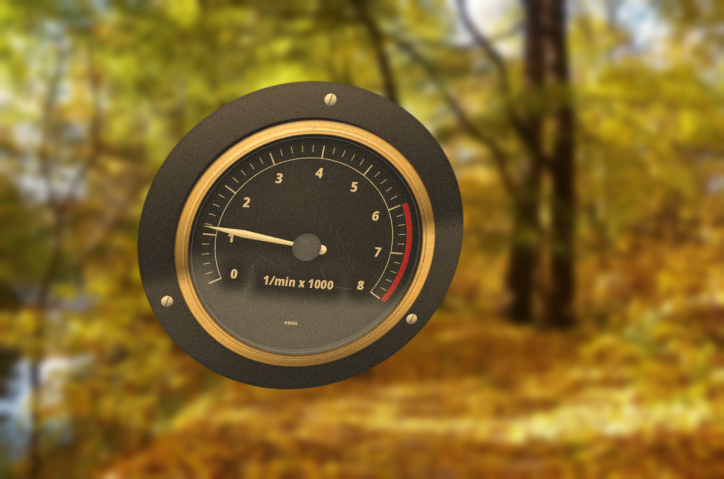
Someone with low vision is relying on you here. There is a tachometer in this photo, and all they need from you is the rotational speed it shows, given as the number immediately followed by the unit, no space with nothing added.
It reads 1200rpm
